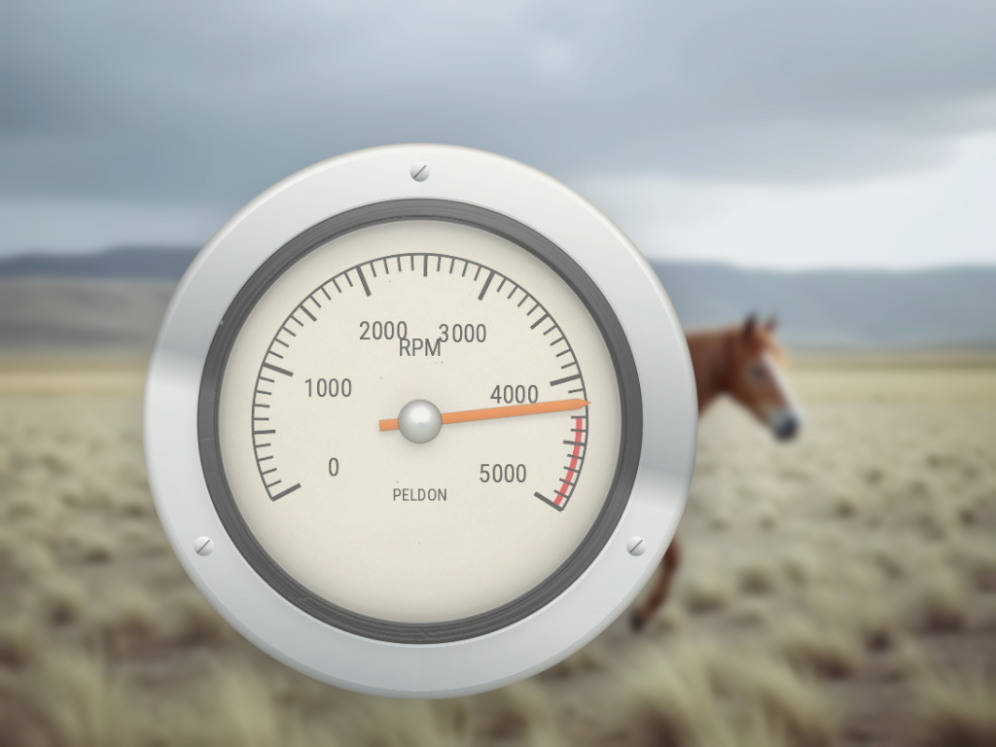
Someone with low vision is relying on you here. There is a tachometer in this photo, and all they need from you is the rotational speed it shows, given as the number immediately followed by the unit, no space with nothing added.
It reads 4200rpm
